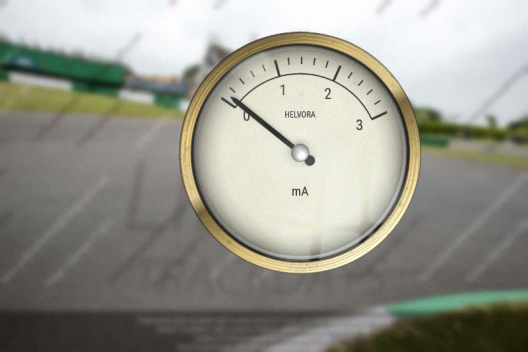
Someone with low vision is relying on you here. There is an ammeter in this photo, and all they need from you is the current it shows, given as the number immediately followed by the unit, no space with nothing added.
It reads 0.1mA
